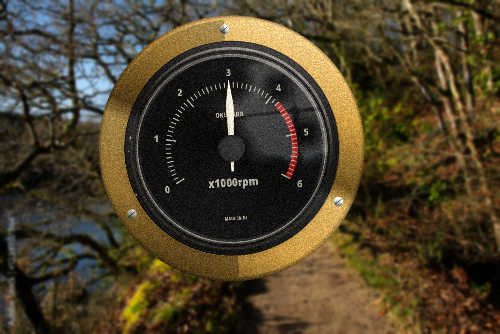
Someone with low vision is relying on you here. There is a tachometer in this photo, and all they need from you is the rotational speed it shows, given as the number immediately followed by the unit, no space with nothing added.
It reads 3000rpm
